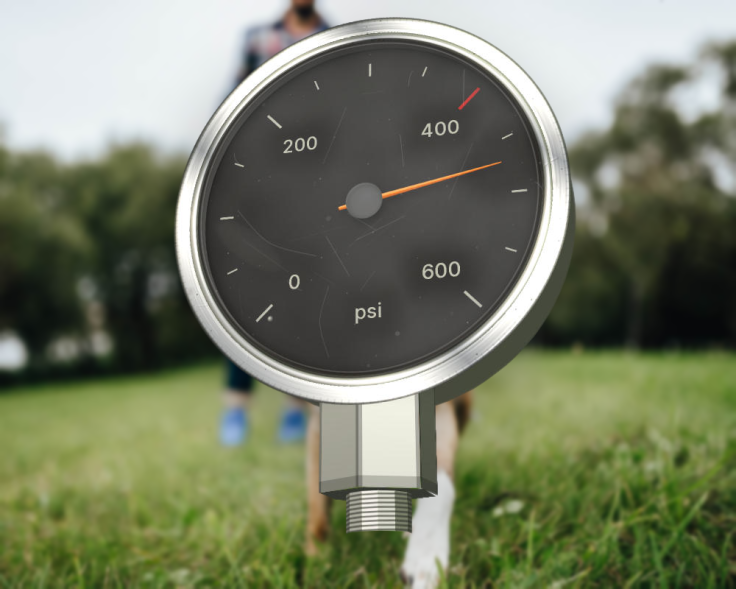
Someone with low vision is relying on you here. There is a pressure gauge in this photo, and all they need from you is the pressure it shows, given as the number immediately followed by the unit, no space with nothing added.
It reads 475psi
